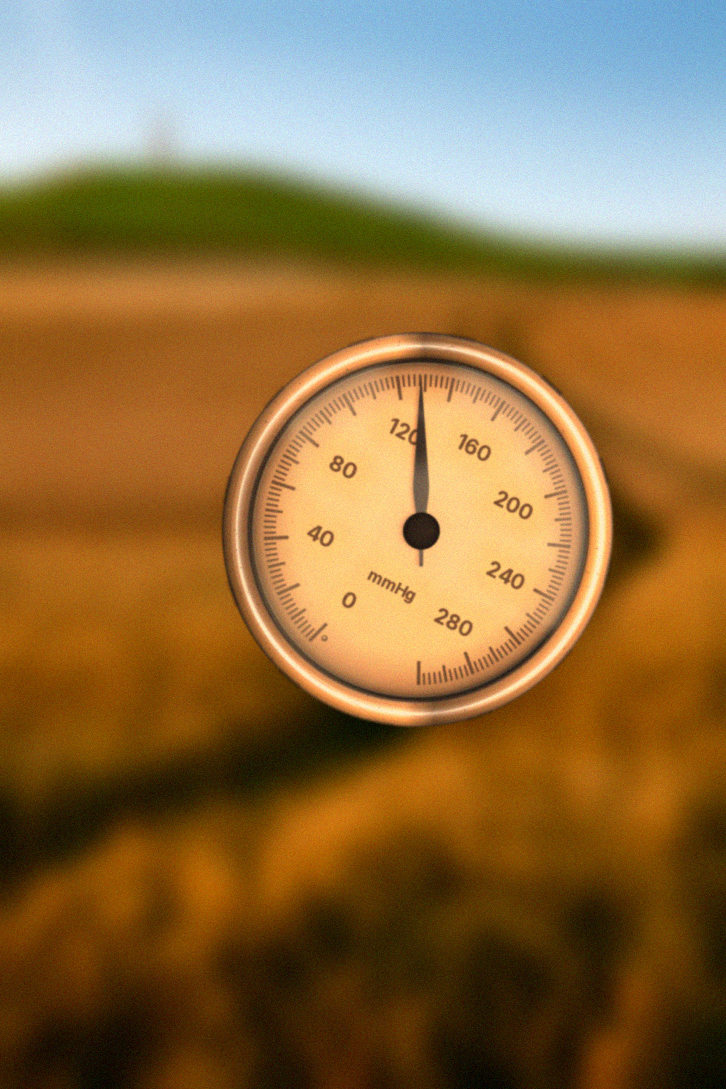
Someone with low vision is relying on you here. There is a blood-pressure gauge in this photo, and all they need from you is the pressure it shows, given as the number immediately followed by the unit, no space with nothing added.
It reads 128mmHg
